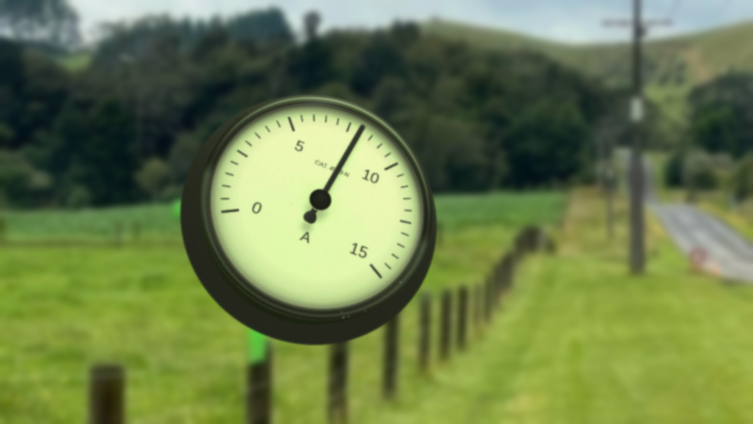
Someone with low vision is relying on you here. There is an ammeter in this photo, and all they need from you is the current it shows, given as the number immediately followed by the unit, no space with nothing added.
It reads 8A
